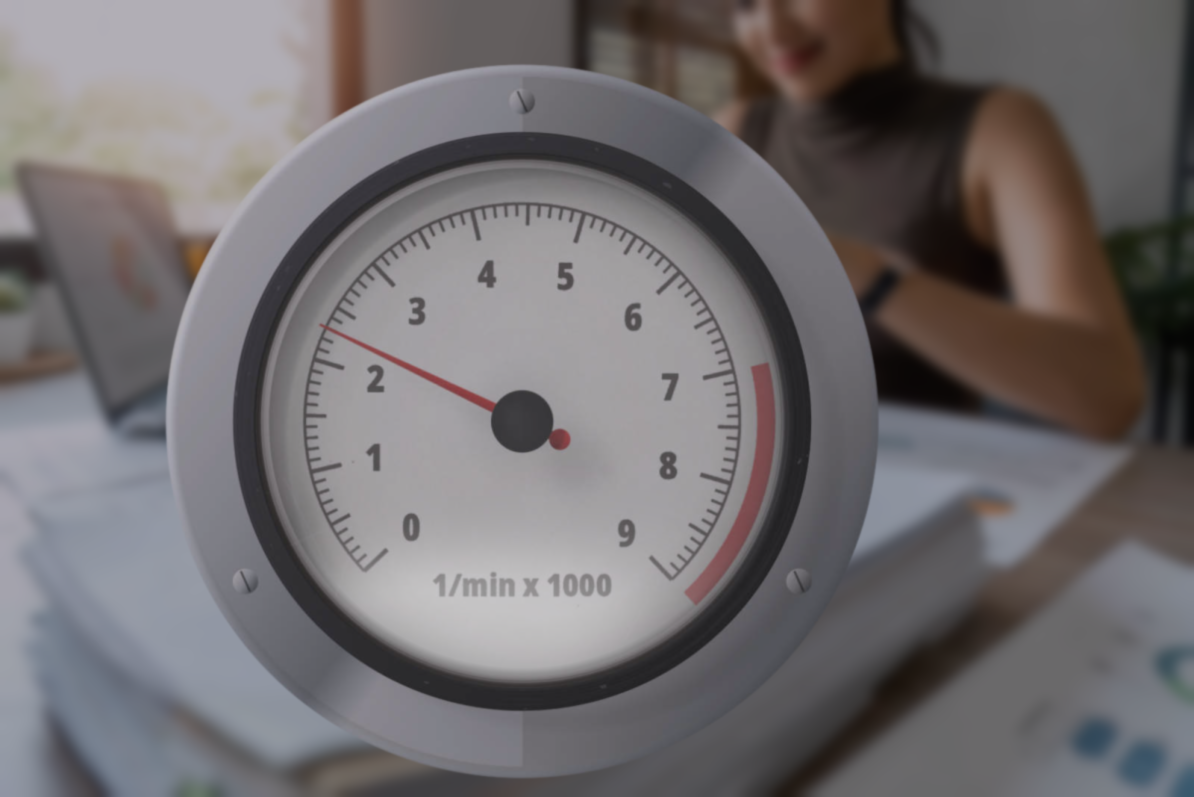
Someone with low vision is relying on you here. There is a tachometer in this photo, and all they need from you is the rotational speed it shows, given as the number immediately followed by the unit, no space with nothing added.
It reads 2300rpm
